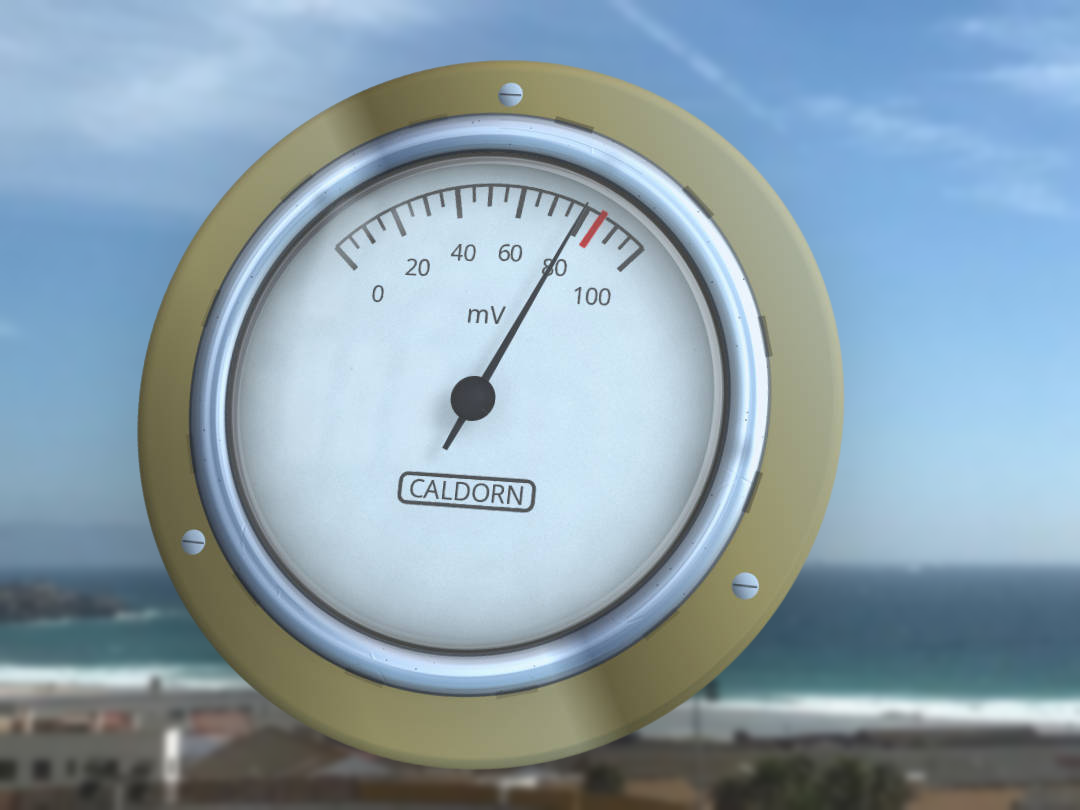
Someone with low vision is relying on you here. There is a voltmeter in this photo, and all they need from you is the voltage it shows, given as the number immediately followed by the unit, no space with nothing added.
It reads 80mV
